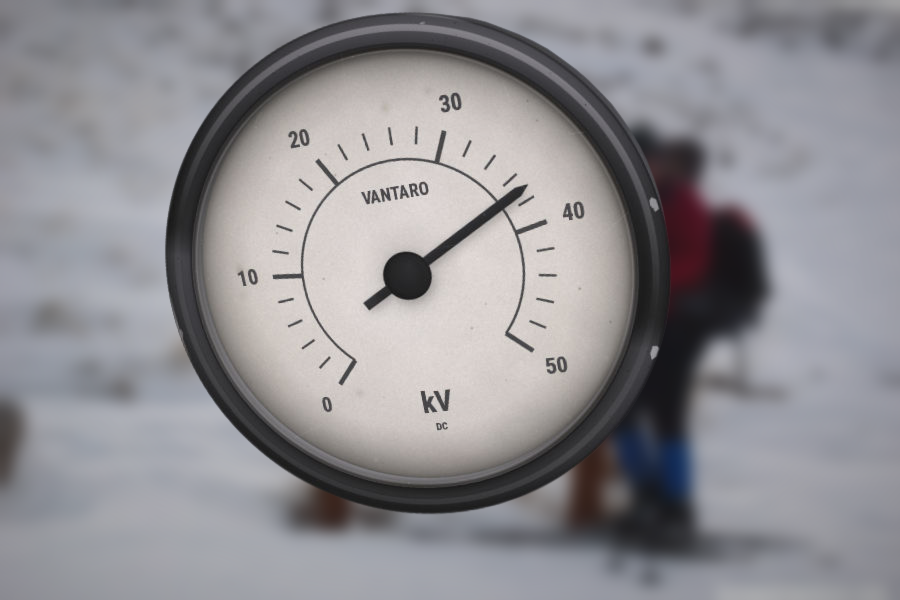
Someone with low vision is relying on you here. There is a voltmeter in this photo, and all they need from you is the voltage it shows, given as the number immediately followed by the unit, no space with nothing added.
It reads 37kV
